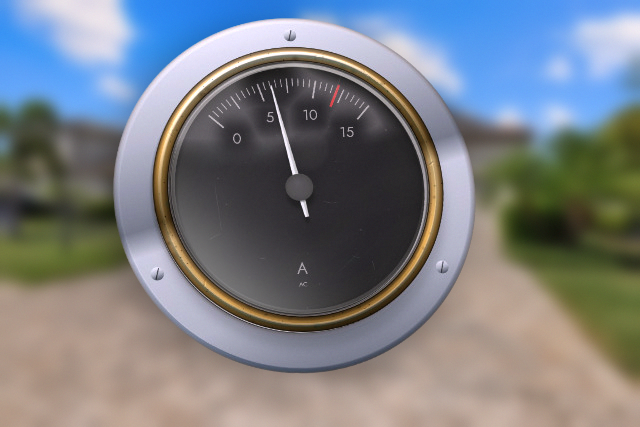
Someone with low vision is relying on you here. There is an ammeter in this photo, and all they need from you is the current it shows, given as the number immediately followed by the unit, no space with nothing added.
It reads 6A
